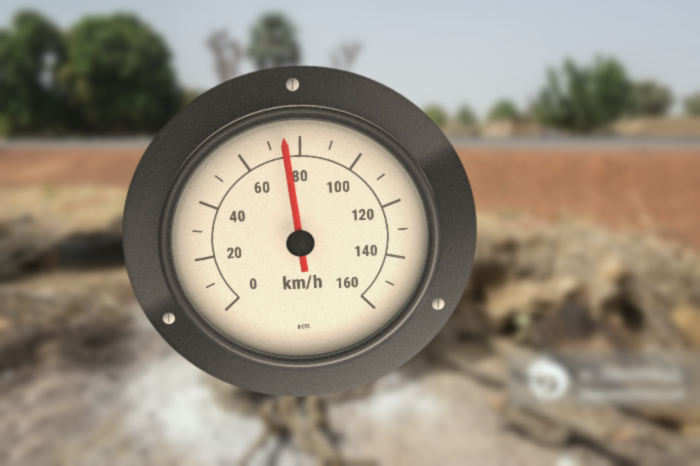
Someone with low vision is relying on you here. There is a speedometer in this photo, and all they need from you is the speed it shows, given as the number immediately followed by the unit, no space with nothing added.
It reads 75km/h
